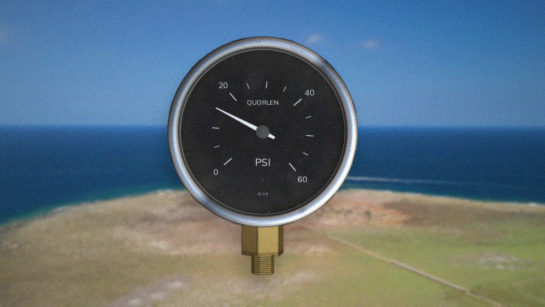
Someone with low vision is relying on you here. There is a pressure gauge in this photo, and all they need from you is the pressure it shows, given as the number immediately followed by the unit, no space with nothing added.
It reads 15psi
